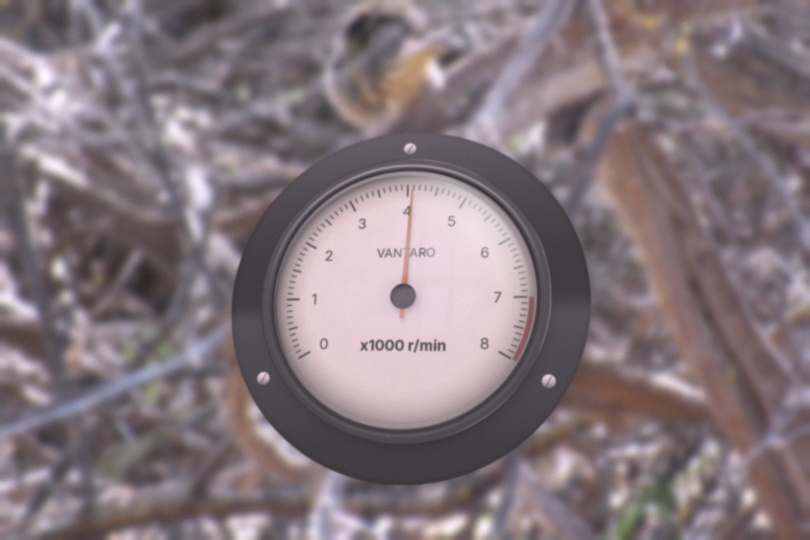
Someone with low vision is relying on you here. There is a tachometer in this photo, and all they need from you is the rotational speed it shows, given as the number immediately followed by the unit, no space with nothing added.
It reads 4100rpm
